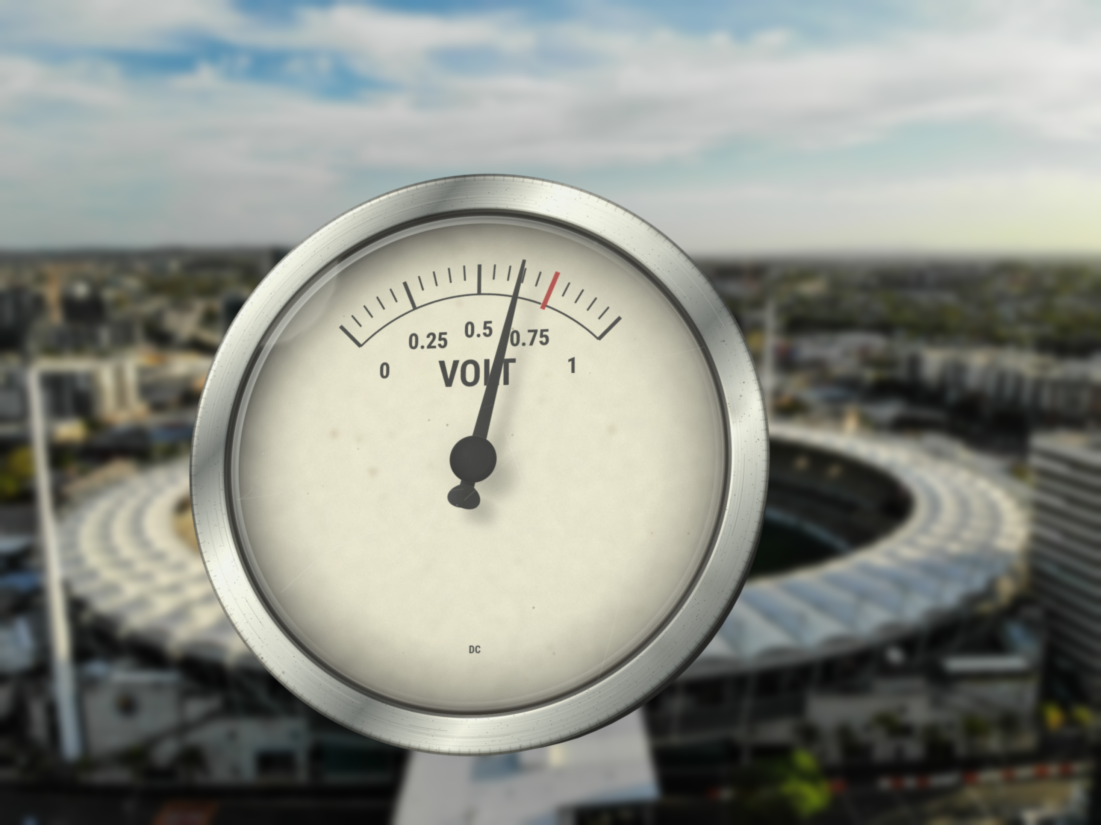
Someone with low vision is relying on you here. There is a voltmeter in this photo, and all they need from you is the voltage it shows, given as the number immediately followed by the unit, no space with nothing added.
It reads 0.65V
